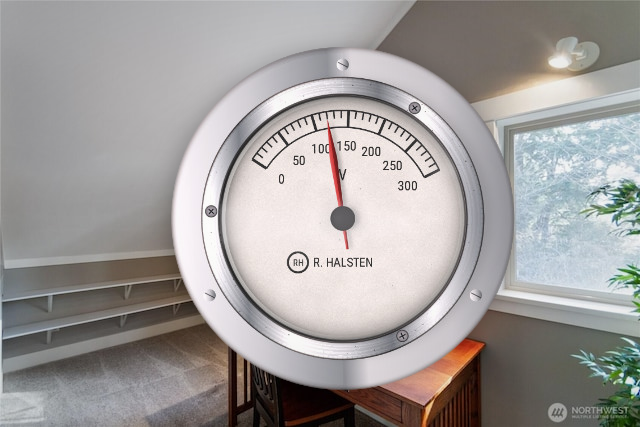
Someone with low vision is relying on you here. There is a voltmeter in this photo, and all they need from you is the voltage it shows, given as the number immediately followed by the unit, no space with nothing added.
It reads 120V
